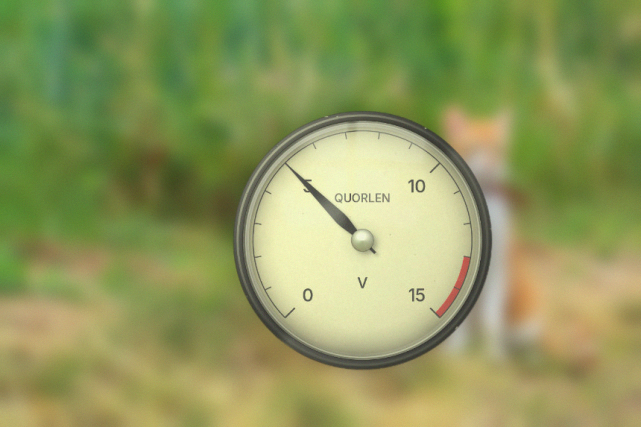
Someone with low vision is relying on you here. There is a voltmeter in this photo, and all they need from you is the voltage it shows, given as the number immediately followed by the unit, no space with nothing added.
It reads 5V
